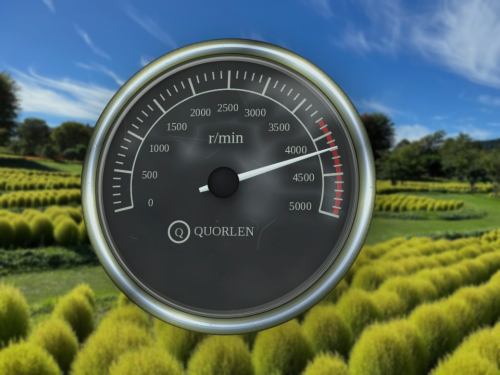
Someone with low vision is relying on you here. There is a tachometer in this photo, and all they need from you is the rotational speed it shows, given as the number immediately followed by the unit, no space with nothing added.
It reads 4200rpm
